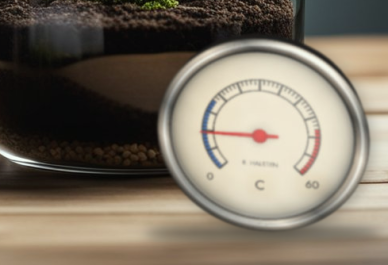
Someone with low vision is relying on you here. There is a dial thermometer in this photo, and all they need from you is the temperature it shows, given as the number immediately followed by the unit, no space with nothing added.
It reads 10°C
